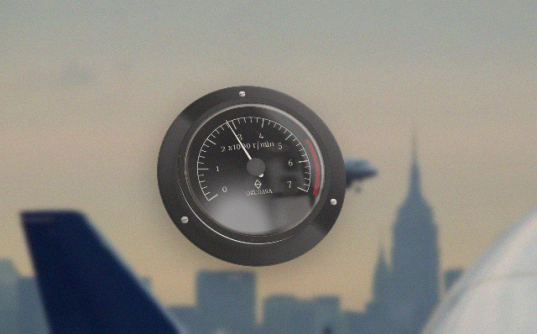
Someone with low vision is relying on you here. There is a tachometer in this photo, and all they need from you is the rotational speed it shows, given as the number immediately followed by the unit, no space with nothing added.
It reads 2800rpm
